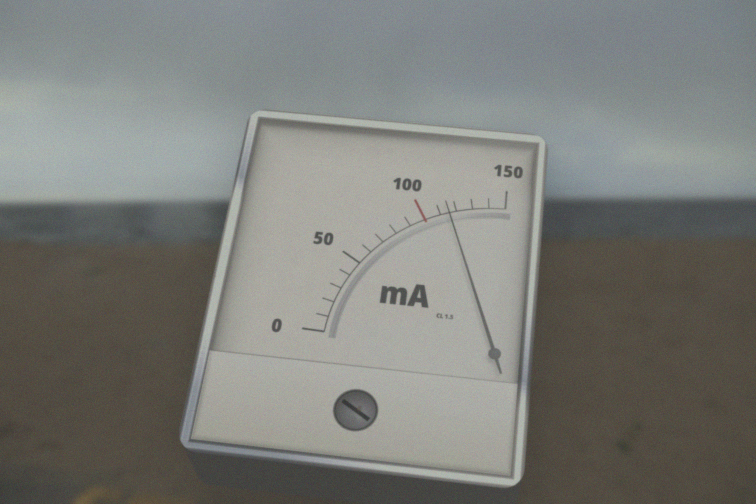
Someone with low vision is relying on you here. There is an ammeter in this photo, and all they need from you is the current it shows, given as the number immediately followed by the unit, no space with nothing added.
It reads 115mA
